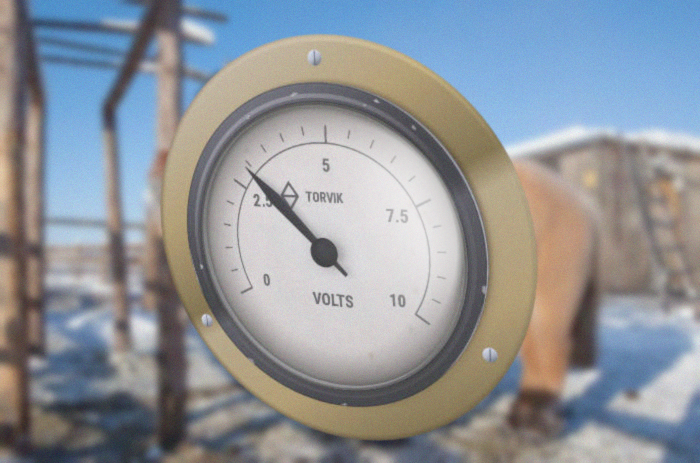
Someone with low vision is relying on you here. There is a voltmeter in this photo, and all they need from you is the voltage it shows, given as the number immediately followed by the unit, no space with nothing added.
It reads 3V
